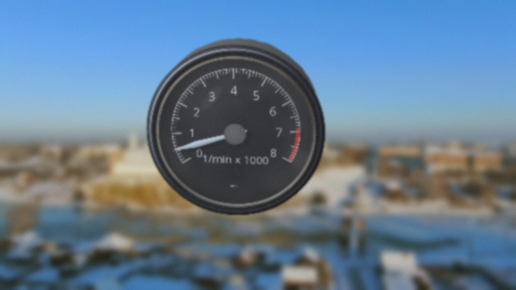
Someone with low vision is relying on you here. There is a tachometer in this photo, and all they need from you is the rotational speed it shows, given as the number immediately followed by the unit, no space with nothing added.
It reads 500rpm
